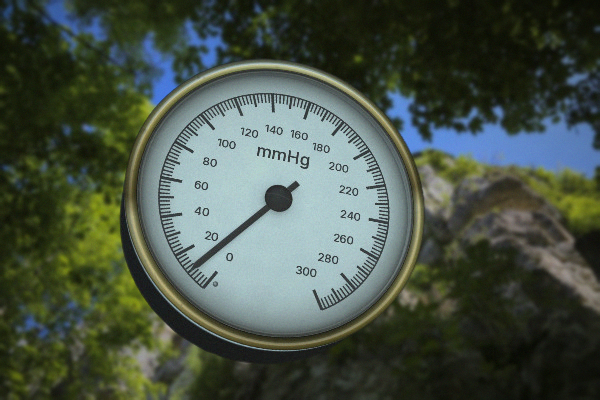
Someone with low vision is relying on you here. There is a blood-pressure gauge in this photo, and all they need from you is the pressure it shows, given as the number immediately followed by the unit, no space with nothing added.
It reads 10mmHg
